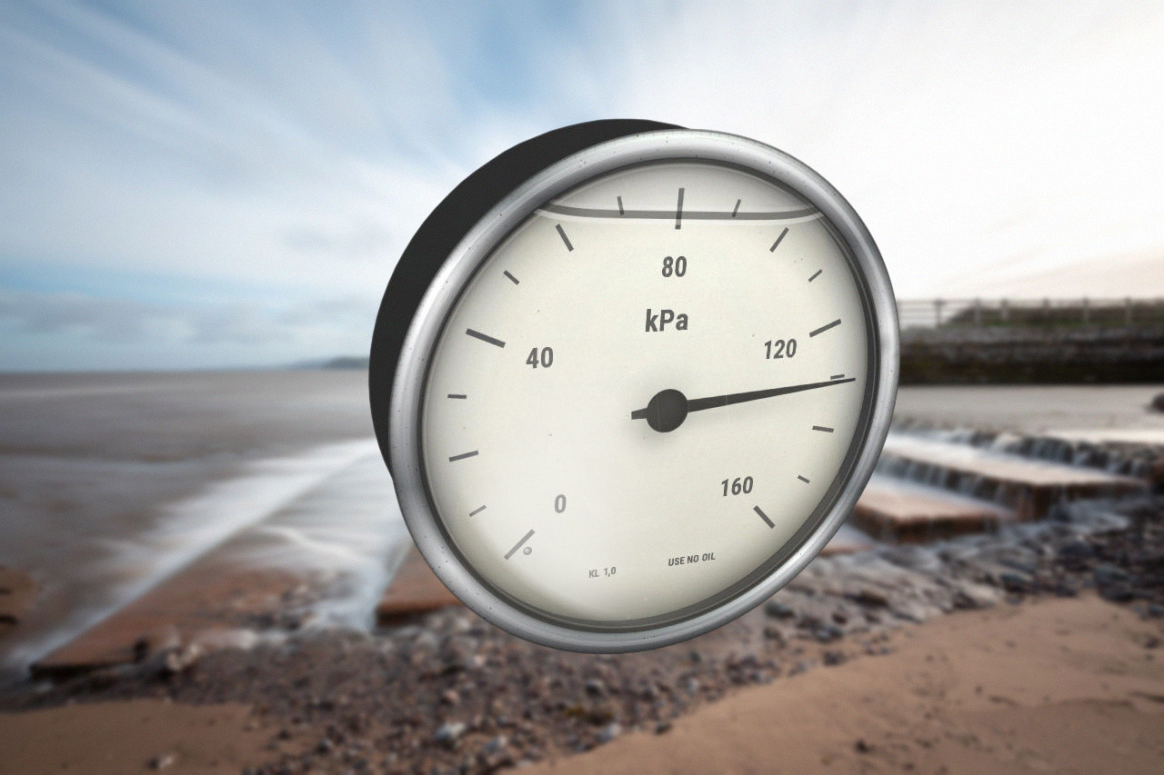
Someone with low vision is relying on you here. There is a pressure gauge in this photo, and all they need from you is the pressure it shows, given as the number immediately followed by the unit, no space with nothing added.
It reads 130kPa
